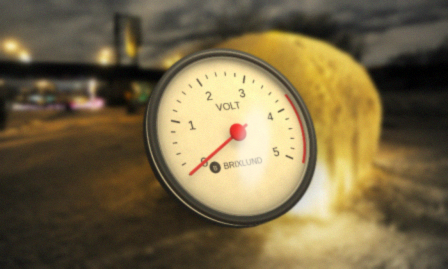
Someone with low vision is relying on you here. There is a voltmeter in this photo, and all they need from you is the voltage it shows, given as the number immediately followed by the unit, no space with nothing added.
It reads 0V
